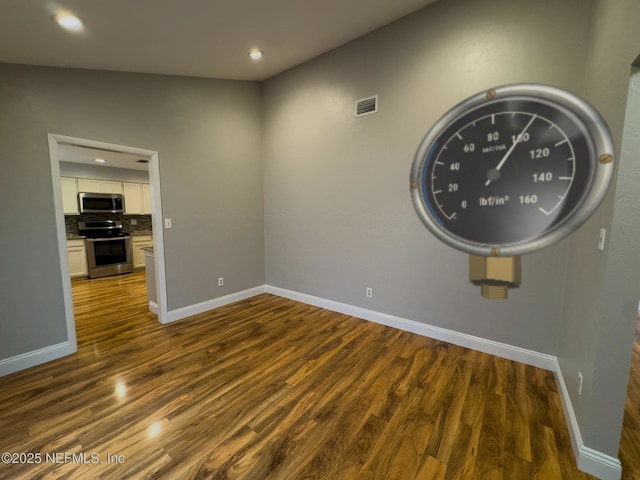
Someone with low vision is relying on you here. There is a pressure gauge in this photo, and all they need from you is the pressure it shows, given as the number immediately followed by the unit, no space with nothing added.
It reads 100psi
